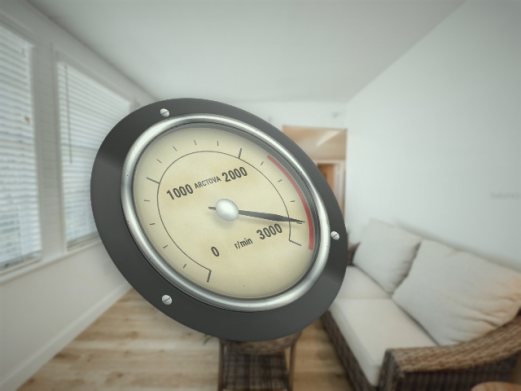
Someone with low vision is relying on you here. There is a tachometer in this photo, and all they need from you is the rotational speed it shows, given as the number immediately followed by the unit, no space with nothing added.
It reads 2800rpm
